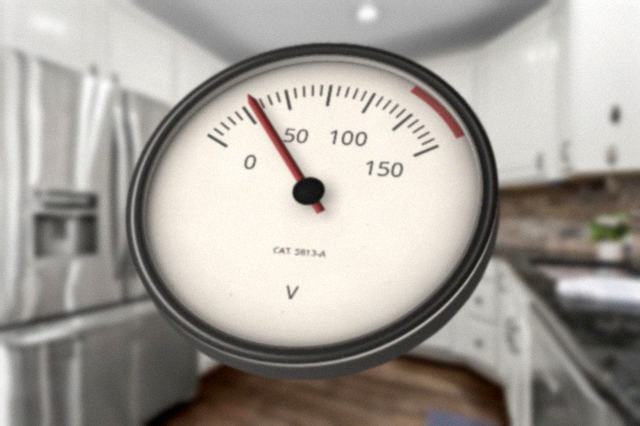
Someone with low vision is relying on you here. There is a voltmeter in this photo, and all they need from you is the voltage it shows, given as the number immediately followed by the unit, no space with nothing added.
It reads 30V
